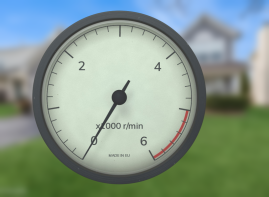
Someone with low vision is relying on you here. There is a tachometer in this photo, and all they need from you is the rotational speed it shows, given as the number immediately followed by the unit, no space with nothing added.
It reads 0rpm
